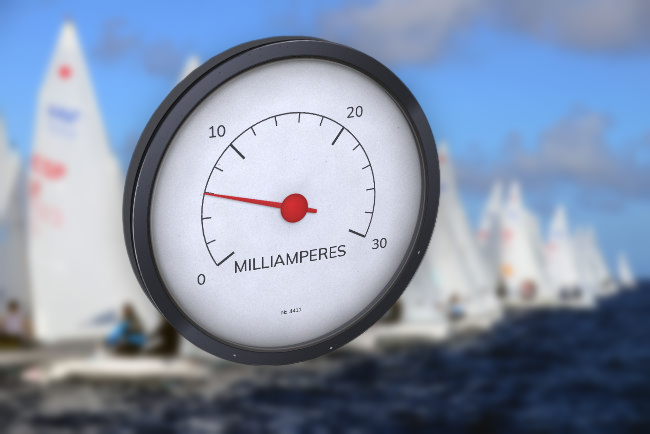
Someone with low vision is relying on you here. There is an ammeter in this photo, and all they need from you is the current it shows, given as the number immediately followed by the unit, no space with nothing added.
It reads 6mA
